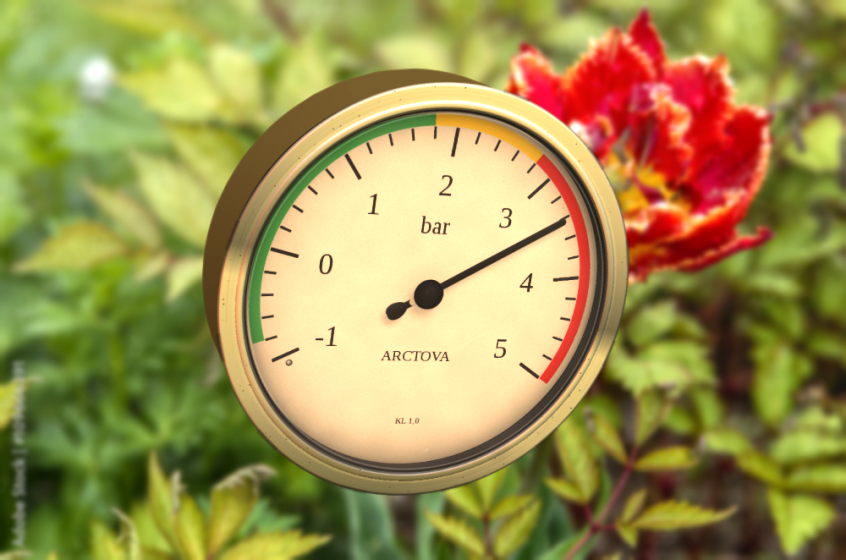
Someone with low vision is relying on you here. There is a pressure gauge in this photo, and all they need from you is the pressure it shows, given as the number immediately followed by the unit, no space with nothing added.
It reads 3.4bar
